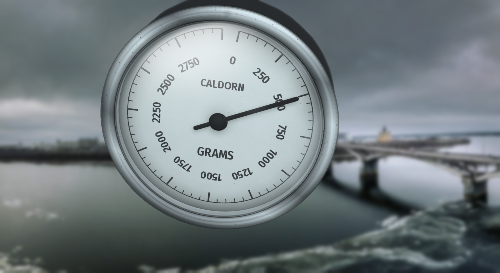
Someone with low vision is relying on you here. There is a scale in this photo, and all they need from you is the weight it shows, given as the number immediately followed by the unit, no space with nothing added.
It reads 500g
